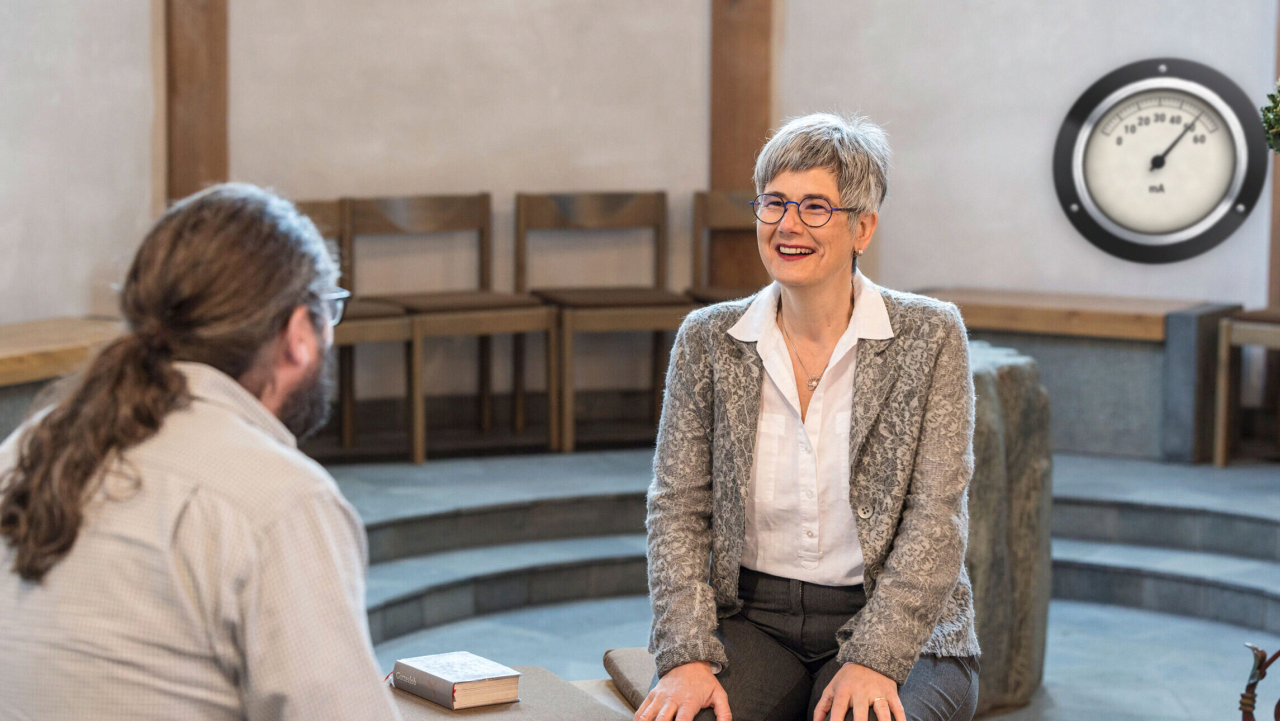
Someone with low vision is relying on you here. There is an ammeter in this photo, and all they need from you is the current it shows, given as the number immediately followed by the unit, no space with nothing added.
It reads 50mA
